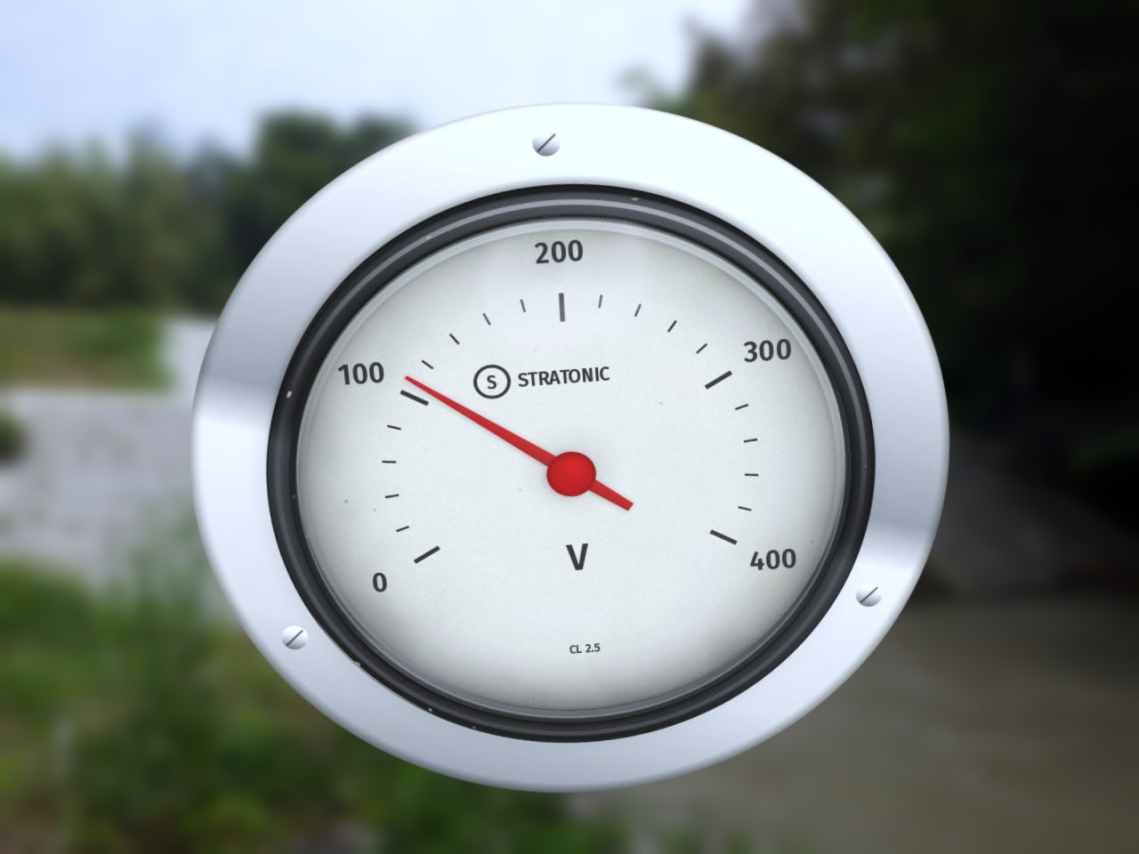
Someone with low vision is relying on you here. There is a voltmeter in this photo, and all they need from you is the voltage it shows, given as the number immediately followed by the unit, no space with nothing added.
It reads 110V
